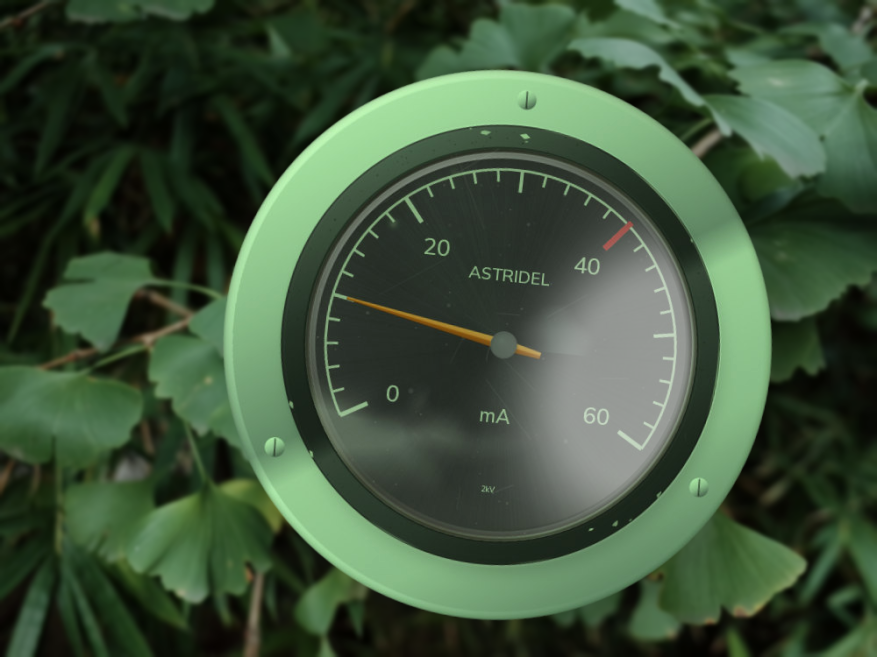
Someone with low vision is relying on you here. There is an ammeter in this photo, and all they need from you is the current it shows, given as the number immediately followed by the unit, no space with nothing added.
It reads 10mA
